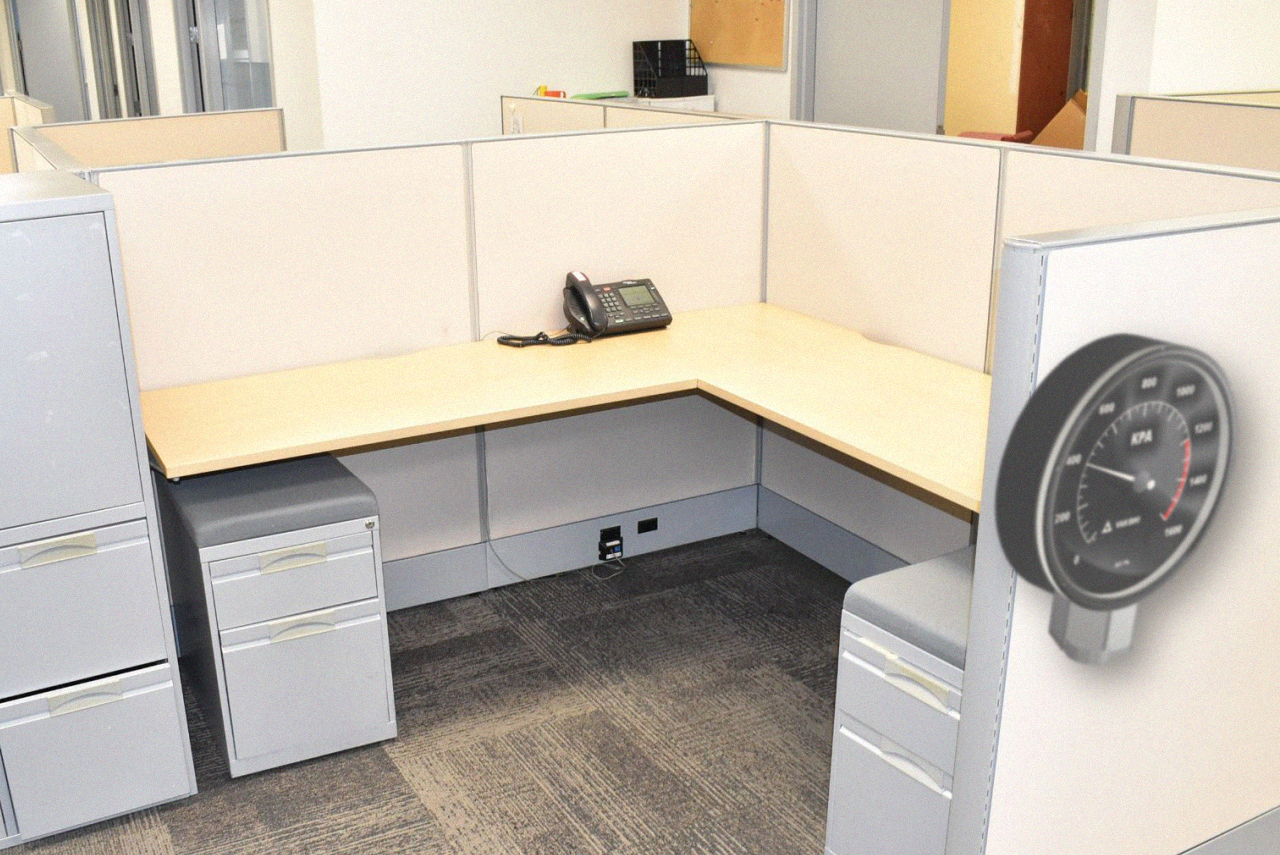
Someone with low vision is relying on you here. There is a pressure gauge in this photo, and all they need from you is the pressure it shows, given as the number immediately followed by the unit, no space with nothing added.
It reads 400kPa
